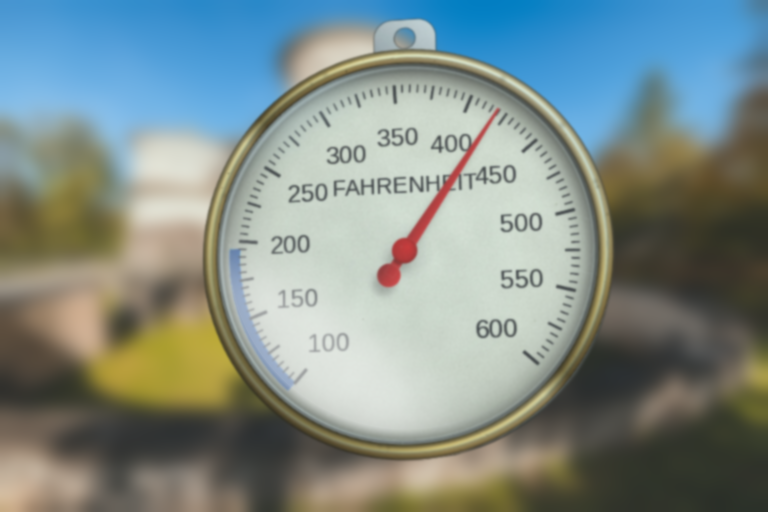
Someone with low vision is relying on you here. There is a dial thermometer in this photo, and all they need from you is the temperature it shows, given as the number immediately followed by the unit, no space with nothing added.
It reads 420°F
